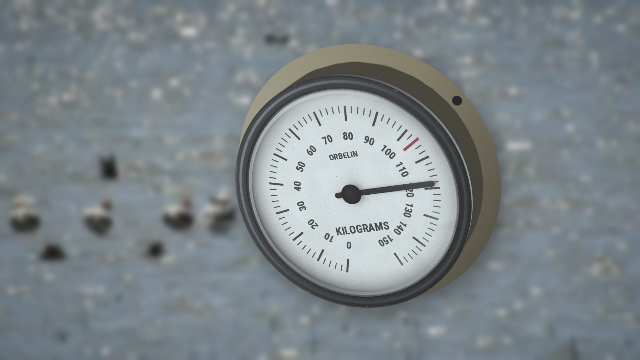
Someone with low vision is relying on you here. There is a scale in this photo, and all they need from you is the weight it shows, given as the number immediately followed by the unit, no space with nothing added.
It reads 118kg
